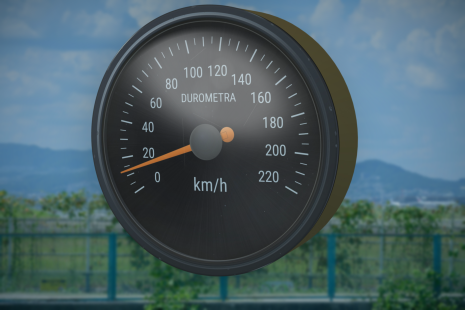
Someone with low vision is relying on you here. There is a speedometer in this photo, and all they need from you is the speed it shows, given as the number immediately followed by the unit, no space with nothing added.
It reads 12.5km/h
